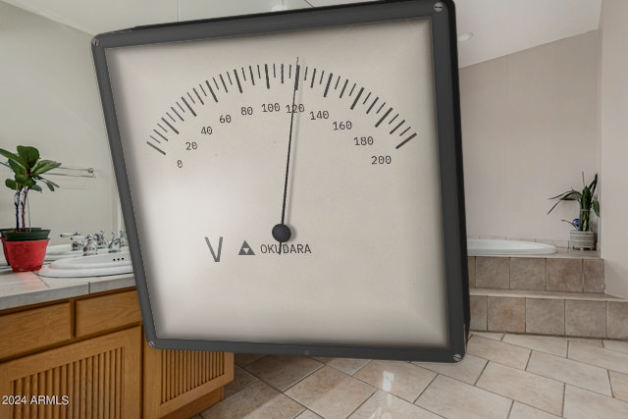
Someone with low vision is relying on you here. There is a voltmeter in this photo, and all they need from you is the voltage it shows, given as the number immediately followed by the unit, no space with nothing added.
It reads 120V
